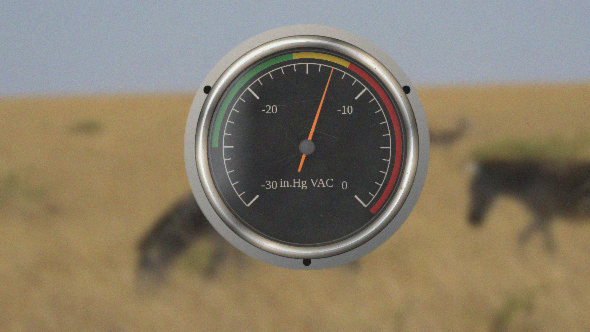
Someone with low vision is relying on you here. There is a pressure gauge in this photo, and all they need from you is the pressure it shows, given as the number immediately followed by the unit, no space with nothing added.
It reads -13inHg
